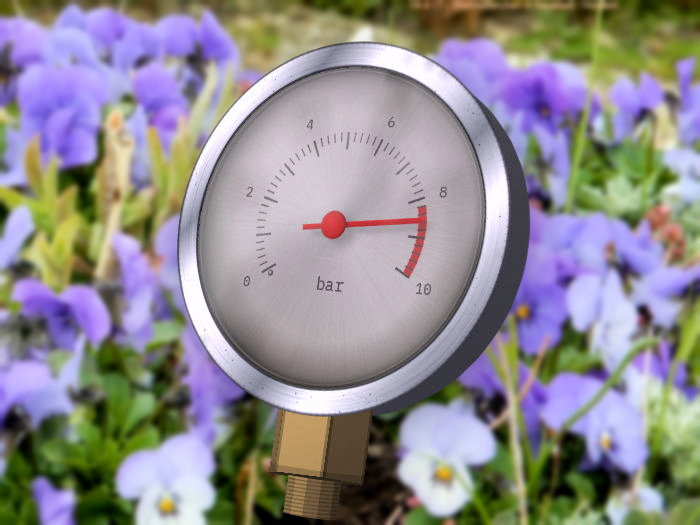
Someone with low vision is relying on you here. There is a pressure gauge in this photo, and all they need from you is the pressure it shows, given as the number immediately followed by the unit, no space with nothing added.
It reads 8.6bar
